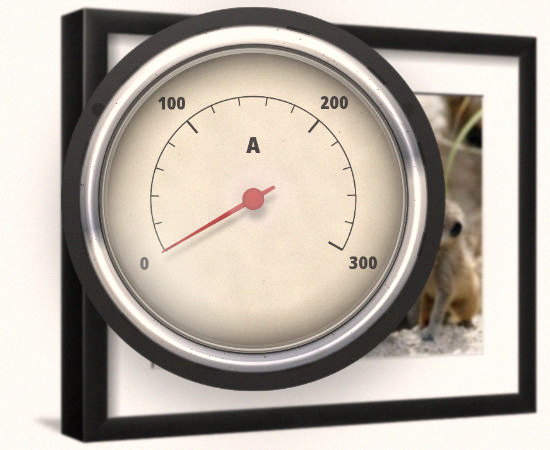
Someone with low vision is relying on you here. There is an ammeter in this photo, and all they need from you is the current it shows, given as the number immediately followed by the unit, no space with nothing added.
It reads 0A
